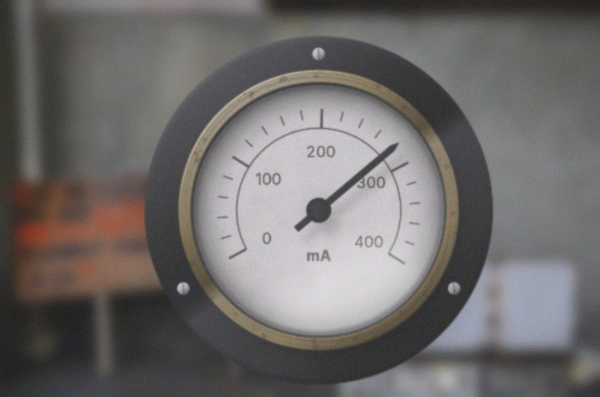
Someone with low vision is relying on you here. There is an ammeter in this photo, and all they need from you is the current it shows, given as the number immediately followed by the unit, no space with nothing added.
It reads 280mA
